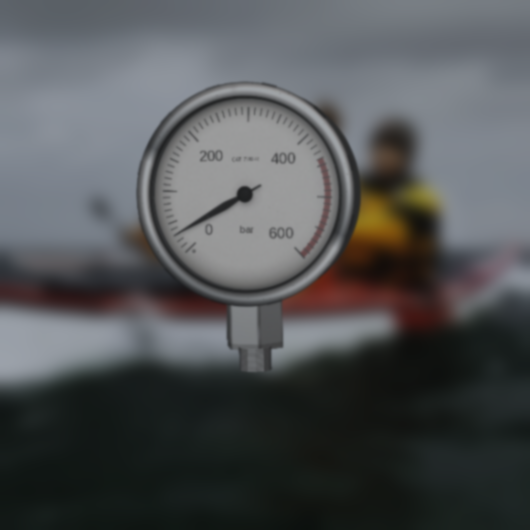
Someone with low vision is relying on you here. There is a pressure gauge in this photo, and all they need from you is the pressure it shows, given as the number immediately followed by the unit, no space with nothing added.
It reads 30bar
